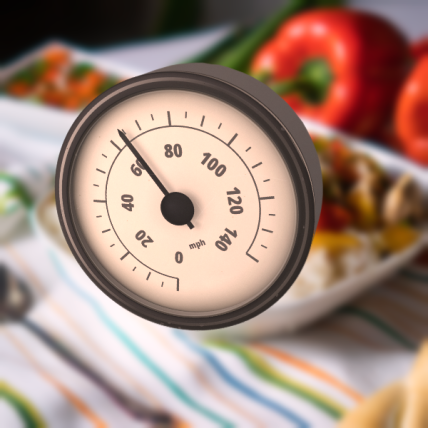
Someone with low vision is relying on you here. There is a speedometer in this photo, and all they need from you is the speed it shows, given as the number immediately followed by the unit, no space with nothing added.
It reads 65mph
